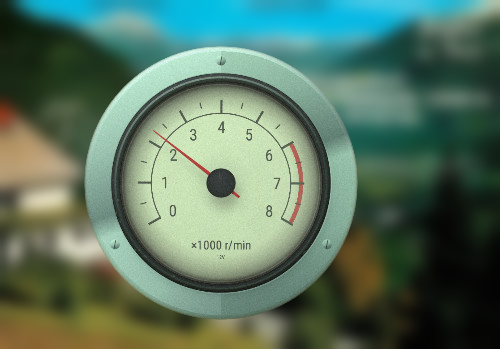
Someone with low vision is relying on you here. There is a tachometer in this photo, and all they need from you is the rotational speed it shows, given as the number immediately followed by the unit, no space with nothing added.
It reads 2250rpm
